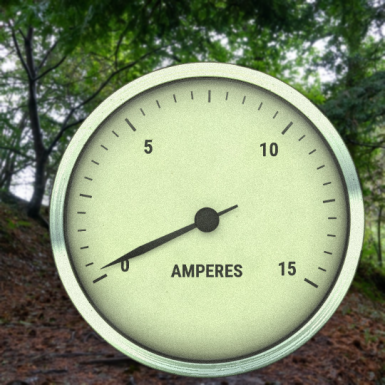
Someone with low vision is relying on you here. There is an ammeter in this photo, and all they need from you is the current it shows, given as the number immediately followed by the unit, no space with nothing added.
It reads 0.25A
